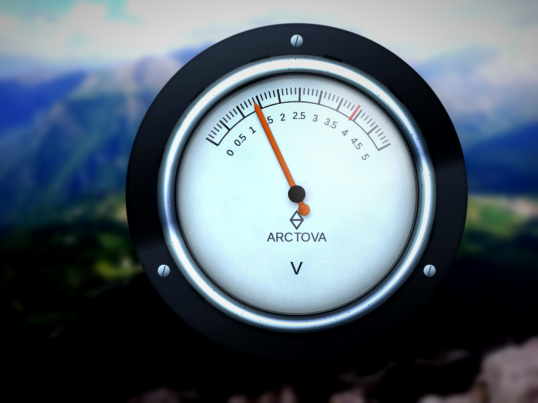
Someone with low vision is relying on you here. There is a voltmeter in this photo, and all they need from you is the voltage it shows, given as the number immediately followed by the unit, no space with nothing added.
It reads 1.4V
